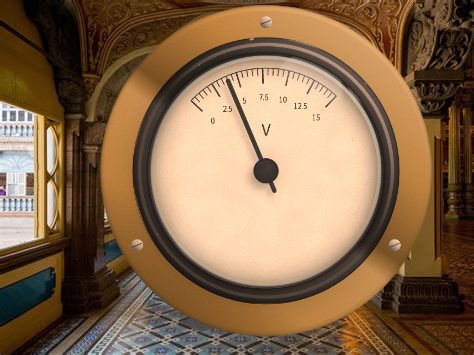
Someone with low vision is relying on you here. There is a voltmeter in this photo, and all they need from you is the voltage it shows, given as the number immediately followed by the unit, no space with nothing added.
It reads 4V
